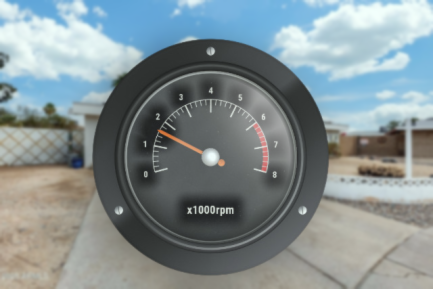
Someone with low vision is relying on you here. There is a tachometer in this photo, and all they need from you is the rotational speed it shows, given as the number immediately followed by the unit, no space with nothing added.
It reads 1600rpm
